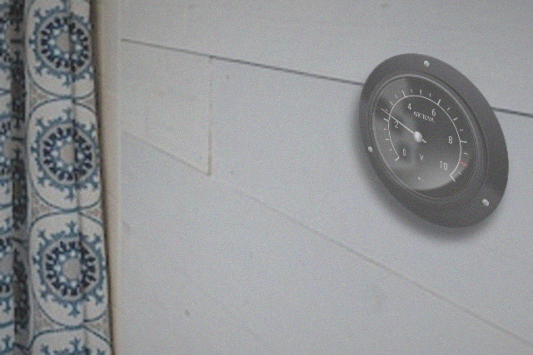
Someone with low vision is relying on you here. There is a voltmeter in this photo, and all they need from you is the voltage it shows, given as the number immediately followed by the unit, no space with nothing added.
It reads 2.5V
